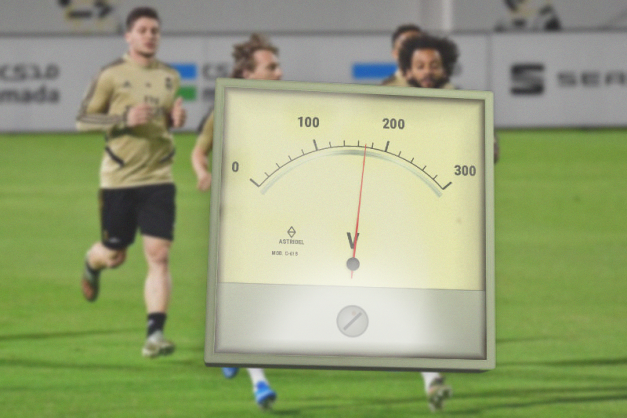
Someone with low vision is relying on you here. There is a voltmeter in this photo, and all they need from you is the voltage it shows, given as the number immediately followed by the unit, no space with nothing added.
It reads 170V
